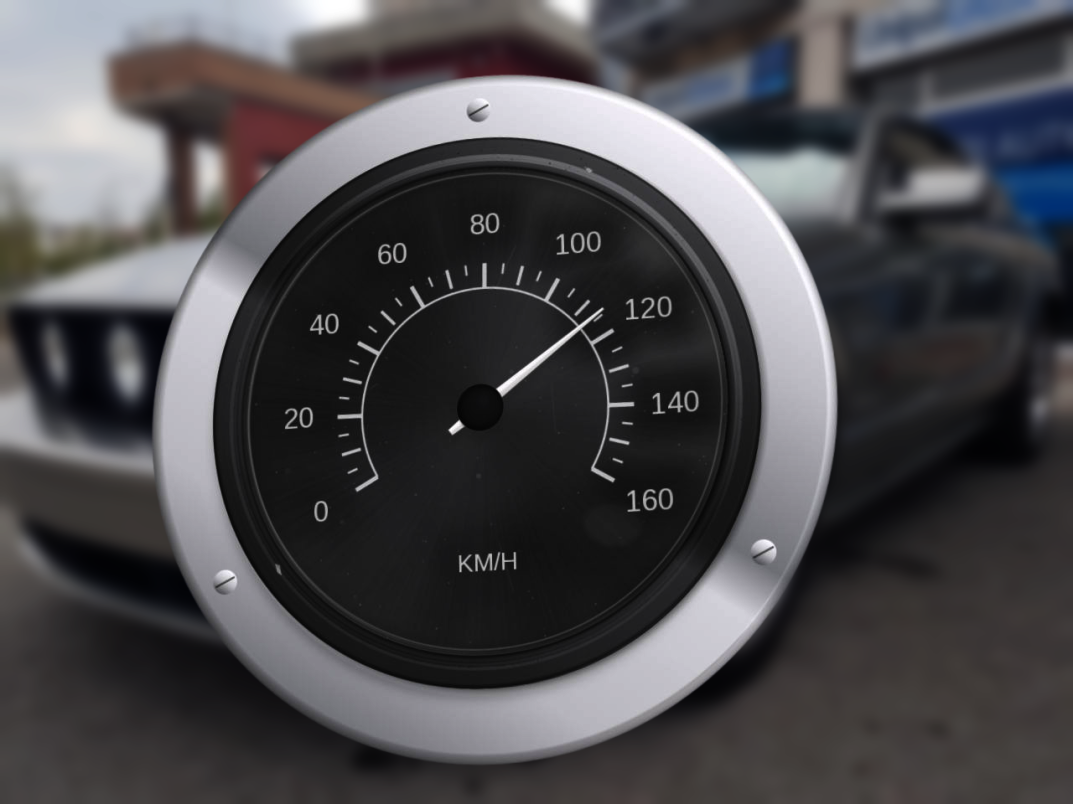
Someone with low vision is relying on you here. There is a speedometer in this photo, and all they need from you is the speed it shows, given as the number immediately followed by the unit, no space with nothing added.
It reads 115km/h
